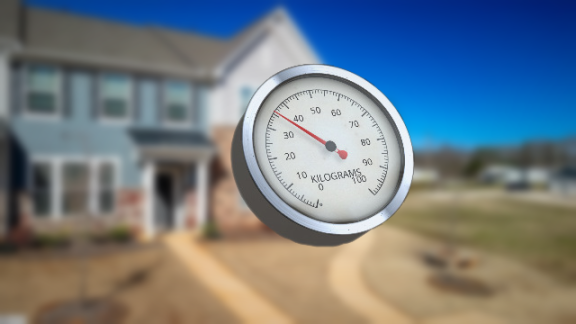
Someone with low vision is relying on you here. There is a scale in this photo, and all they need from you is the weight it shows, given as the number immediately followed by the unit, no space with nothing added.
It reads 35kg
